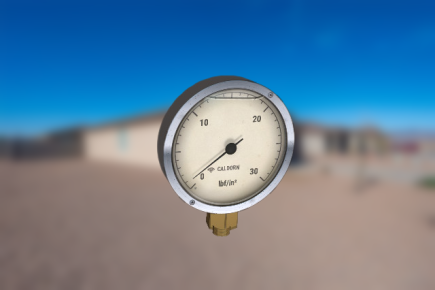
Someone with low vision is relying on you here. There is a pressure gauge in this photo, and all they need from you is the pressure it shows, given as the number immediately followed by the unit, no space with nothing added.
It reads 1psi
